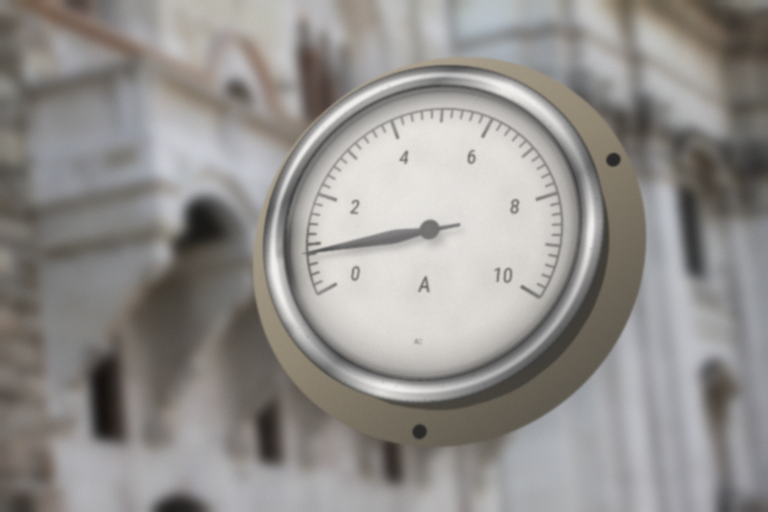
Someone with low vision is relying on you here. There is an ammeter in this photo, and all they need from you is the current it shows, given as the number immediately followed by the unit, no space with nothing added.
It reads 0.8A
